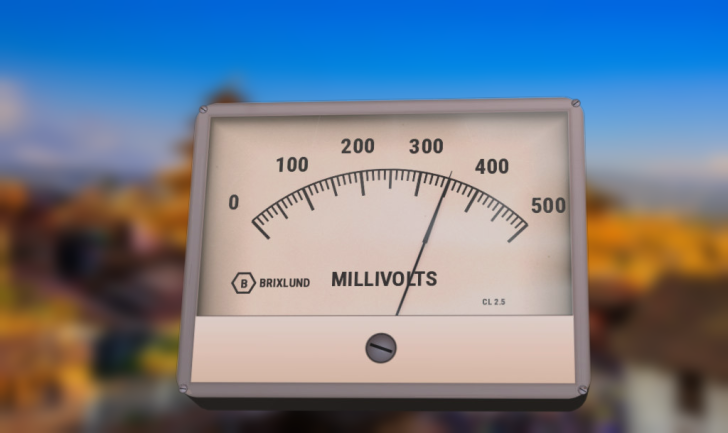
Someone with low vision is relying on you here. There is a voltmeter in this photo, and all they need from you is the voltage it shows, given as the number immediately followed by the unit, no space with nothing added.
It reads 350mV
